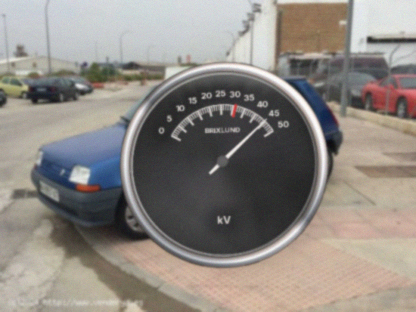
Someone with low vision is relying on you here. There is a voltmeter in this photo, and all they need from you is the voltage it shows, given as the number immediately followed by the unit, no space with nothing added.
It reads 45kV
